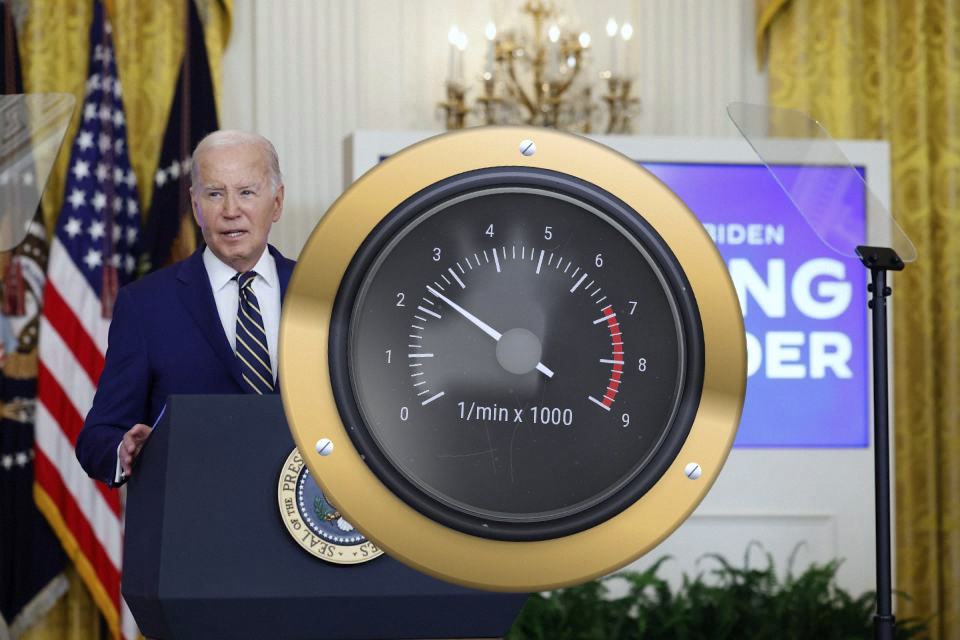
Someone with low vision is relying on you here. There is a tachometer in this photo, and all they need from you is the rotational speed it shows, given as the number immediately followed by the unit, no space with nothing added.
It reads 2400rpm
